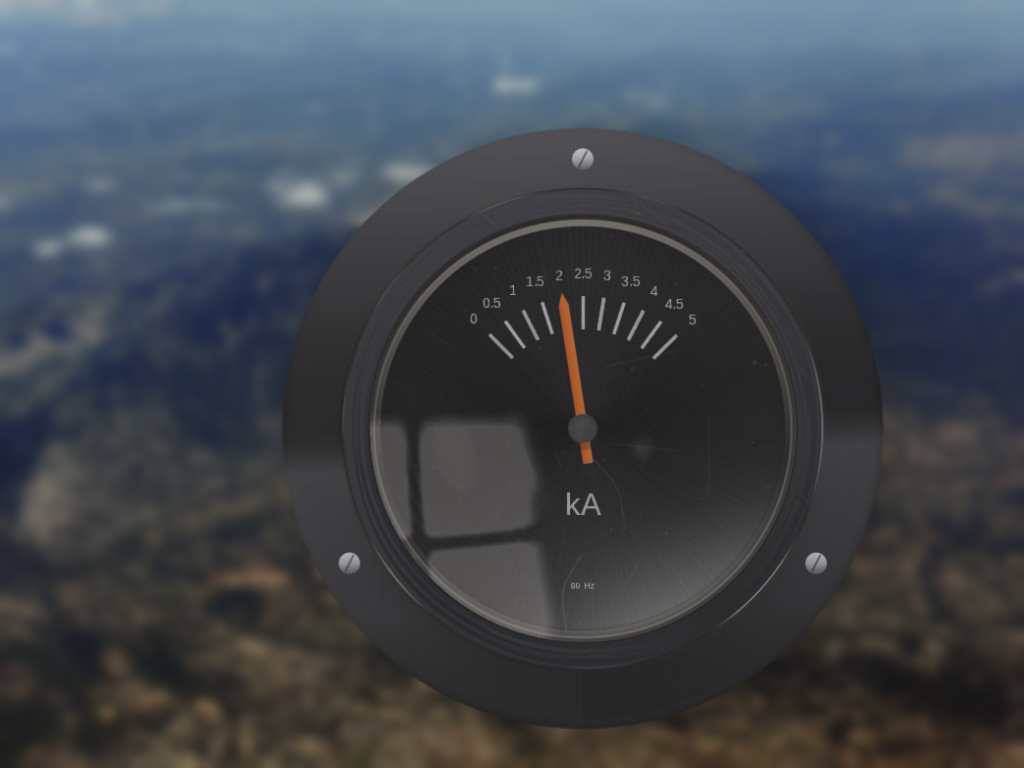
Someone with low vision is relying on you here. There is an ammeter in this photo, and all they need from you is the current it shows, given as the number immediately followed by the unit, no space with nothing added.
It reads 2kA
